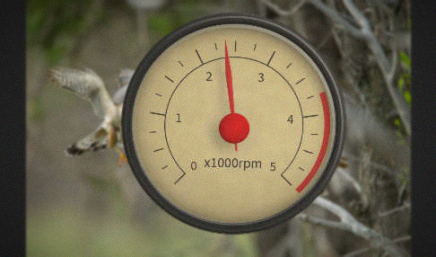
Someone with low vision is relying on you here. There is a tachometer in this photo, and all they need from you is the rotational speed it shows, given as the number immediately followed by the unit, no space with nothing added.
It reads 2375rpm
